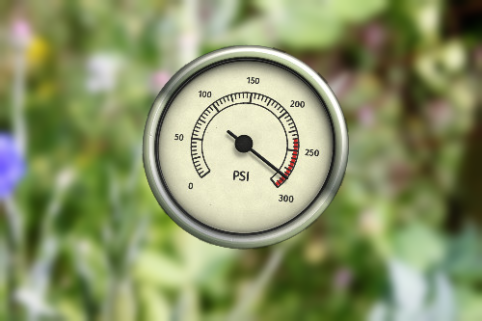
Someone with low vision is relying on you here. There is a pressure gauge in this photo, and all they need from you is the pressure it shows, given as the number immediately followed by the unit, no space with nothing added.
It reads 285psi
